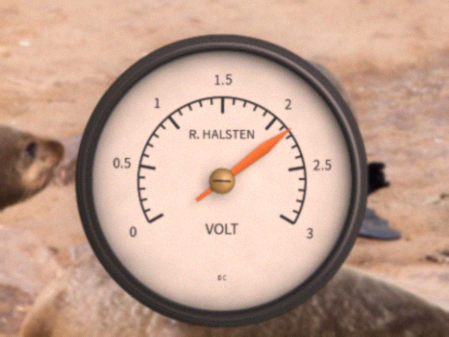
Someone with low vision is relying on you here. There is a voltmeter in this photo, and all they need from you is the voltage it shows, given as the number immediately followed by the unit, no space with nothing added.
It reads 2.15V
